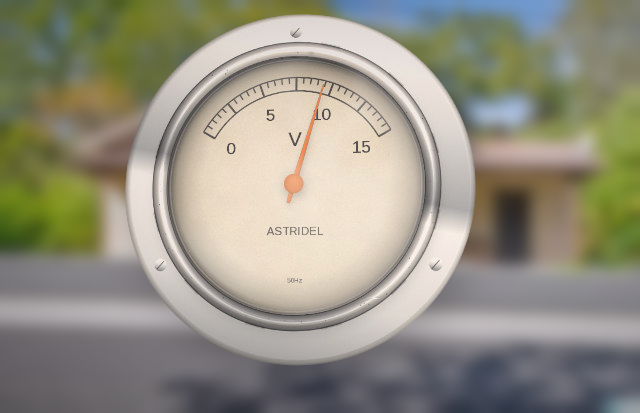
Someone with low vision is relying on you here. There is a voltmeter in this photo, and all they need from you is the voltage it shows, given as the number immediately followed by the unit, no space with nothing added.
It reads 9.5V
